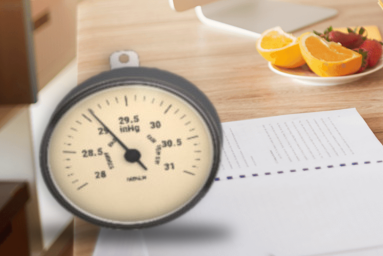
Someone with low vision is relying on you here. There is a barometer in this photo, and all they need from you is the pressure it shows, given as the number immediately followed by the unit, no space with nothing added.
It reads 29.1inHg
